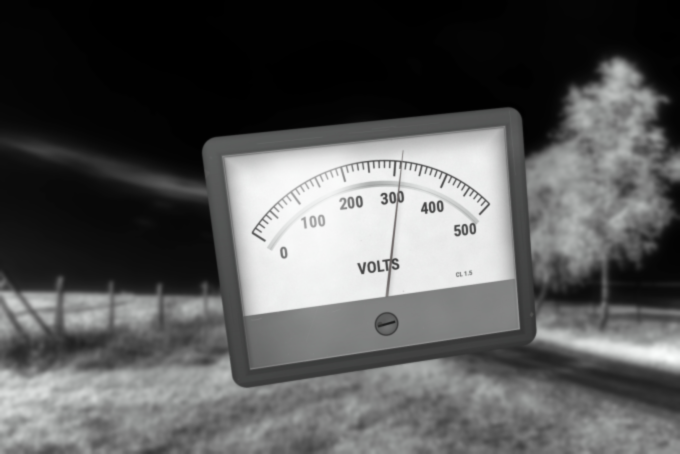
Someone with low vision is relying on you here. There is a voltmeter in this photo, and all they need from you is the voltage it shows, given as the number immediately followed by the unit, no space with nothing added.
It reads 310V
